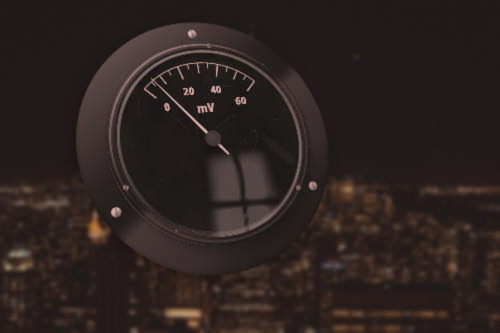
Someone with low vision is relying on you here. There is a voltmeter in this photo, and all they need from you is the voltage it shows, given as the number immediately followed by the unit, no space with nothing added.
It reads 5mV
